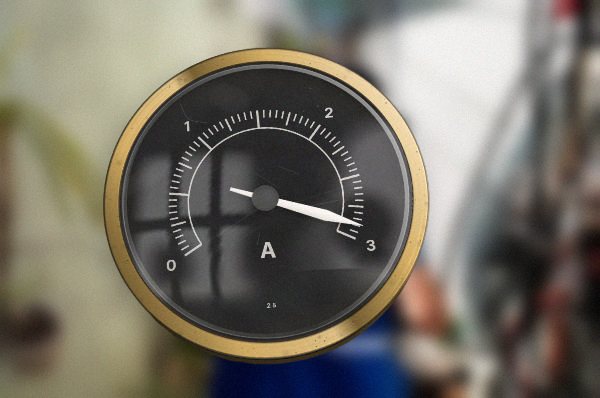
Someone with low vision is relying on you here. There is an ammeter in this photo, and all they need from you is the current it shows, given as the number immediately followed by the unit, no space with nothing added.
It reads 2.9A
